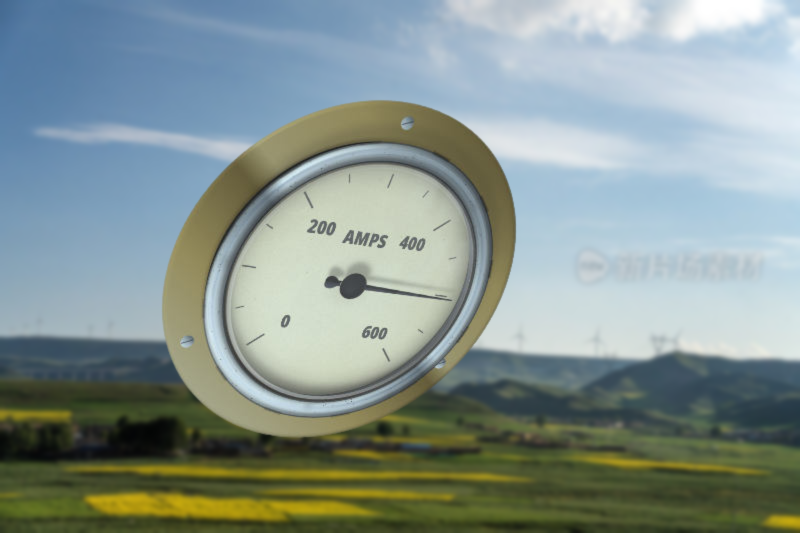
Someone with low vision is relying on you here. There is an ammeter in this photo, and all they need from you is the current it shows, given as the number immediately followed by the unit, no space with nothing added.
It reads 500A
